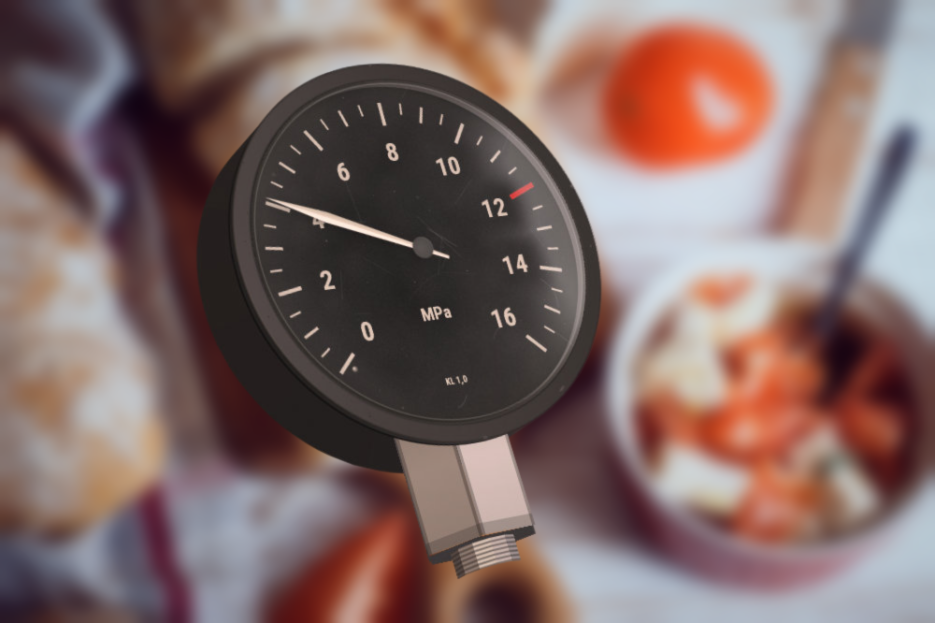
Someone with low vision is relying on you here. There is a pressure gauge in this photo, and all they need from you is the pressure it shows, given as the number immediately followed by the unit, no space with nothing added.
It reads 4MPa
